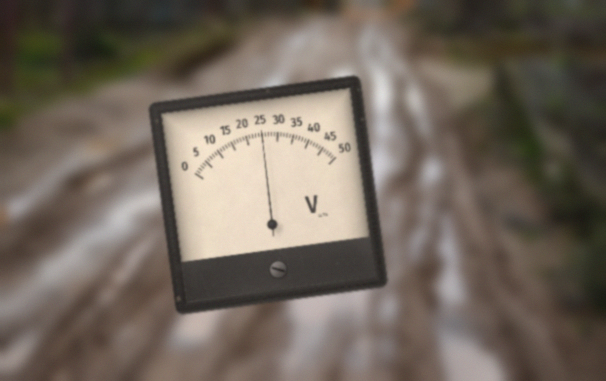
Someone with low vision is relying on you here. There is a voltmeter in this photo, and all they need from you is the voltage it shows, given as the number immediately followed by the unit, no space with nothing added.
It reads 25V
